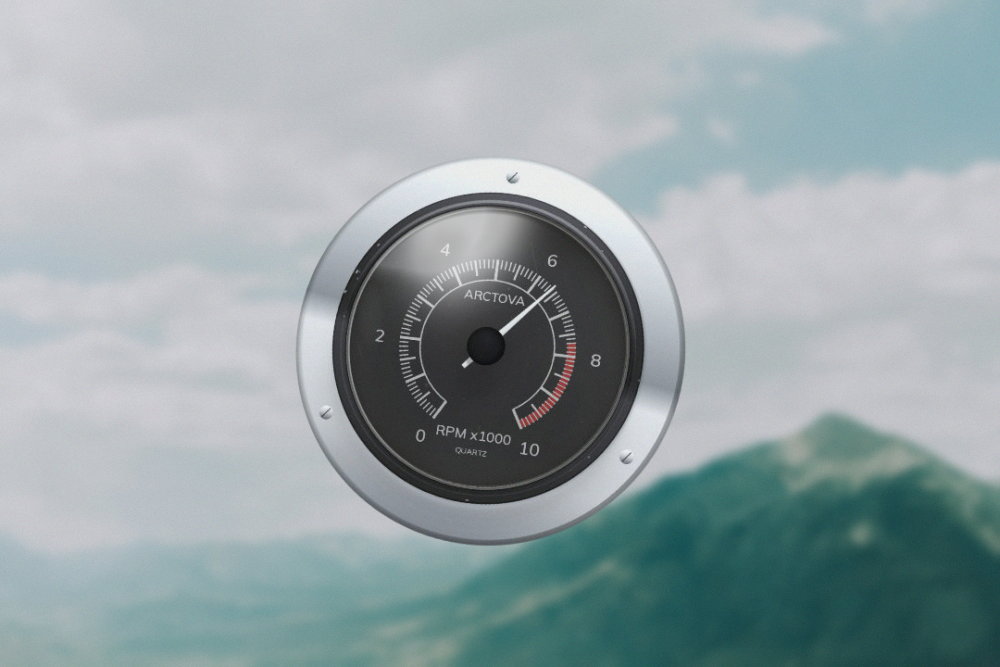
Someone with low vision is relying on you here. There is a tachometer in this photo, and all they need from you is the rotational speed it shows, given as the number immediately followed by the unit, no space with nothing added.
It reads 6400rpm
